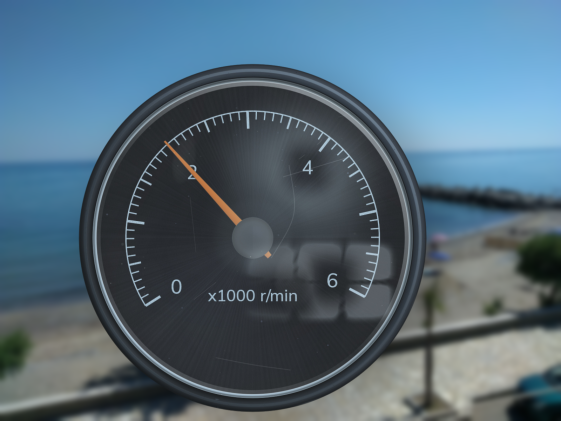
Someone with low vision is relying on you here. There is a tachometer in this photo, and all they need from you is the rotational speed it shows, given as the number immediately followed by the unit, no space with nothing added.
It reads 2000rpm
